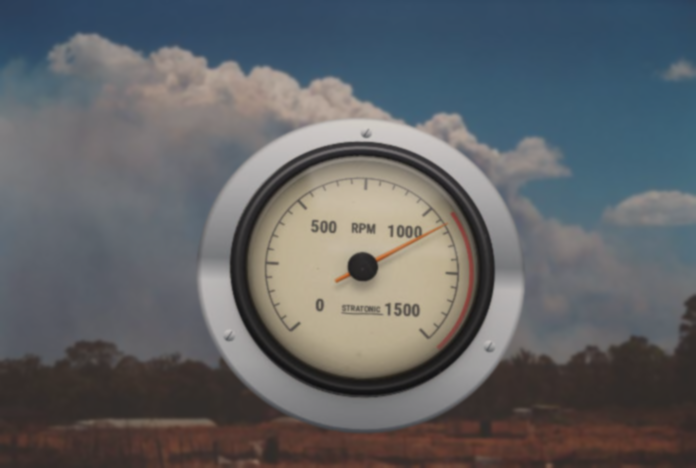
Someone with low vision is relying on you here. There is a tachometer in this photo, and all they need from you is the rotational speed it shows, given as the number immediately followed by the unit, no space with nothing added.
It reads 1075rpm
